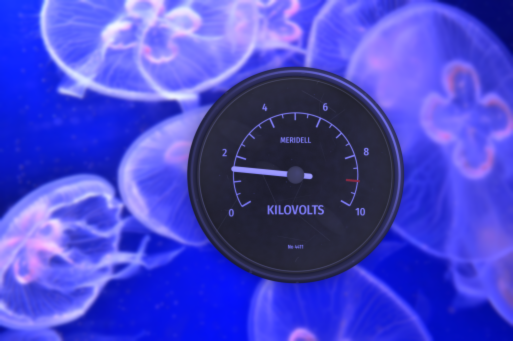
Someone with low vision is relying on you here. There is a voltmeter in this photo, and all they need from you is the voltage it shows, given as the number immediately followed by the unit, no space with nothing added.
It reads 1.5kV
